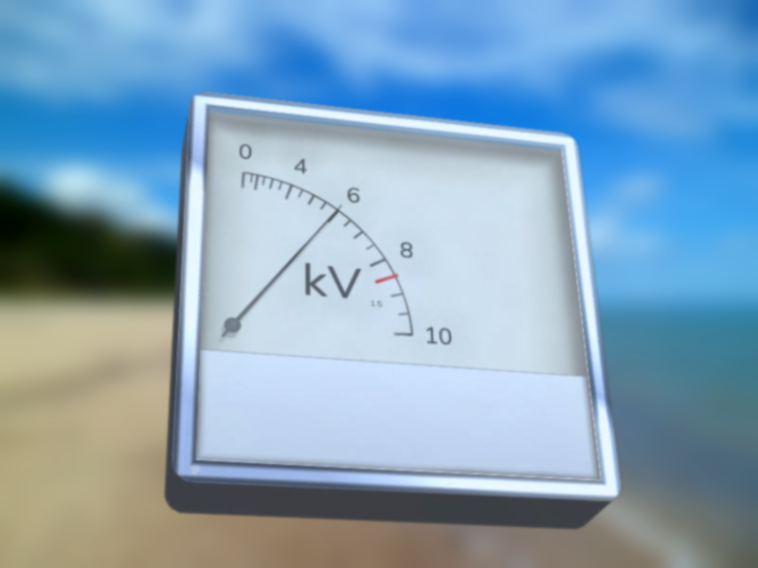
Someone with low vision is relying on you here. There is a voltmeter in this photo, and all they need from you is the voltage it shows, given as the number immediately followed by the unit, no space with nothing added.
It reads 6kV
